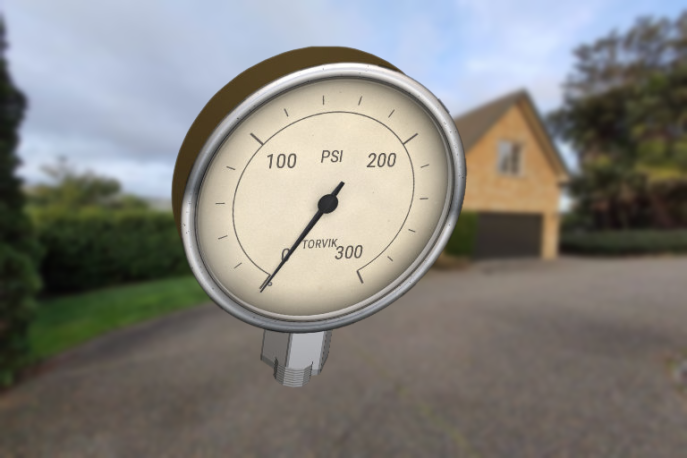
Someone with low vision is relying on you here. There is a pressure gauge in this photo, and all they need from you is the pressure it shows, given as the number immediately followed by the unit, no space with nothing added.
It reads 0psi
